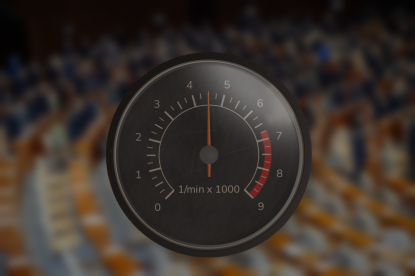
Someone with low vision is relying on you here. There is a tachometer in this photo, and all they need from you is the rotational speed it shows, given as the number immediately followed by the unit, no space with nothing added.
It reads 4500rpm
